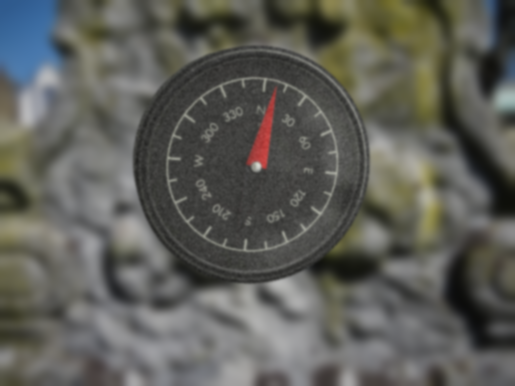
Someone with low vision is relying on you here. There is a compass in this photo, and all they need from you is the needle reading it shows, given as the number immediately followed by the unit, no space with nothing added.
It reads 7.5°
